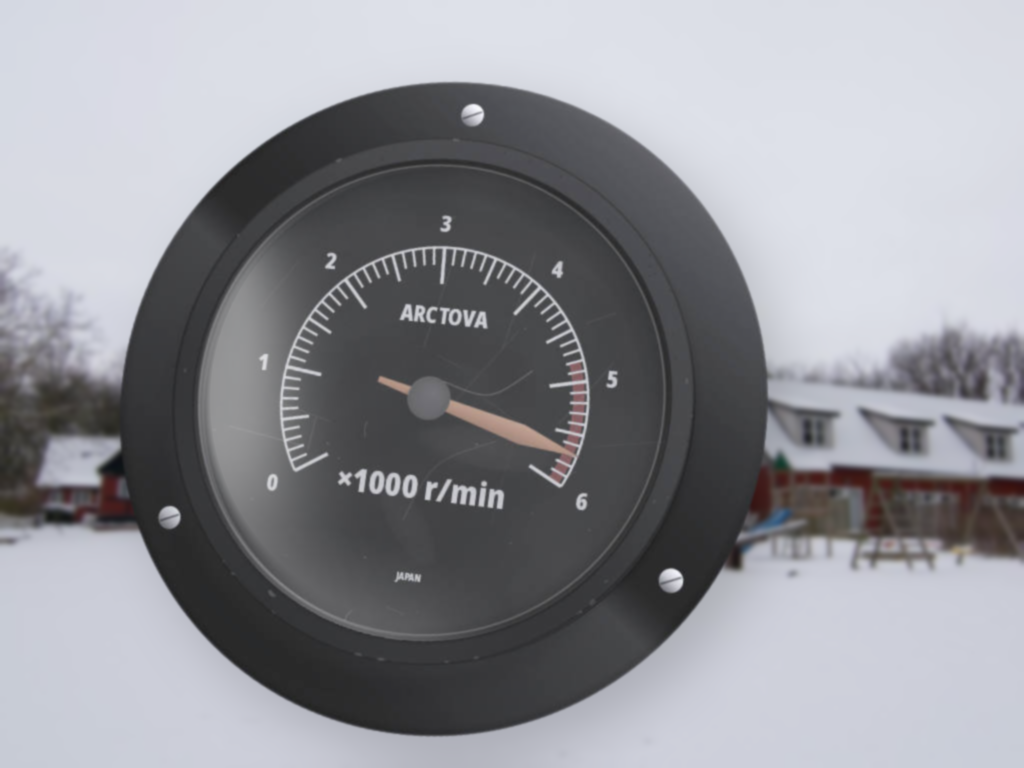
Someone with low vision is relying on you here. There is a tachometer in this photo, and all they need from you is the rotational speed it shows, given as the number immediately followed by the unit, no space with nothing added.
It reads 5700rpm
